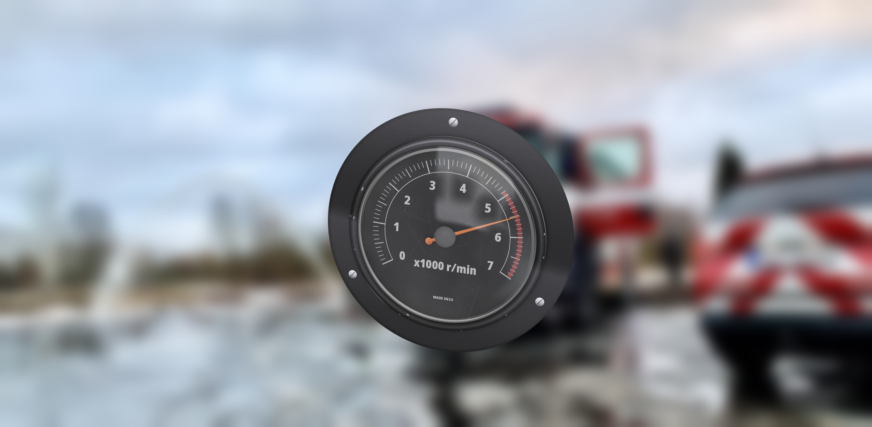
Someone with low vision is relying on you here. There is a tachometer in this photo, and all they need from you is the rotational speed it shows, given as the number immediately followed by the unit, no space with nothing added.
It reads 5500rpm
